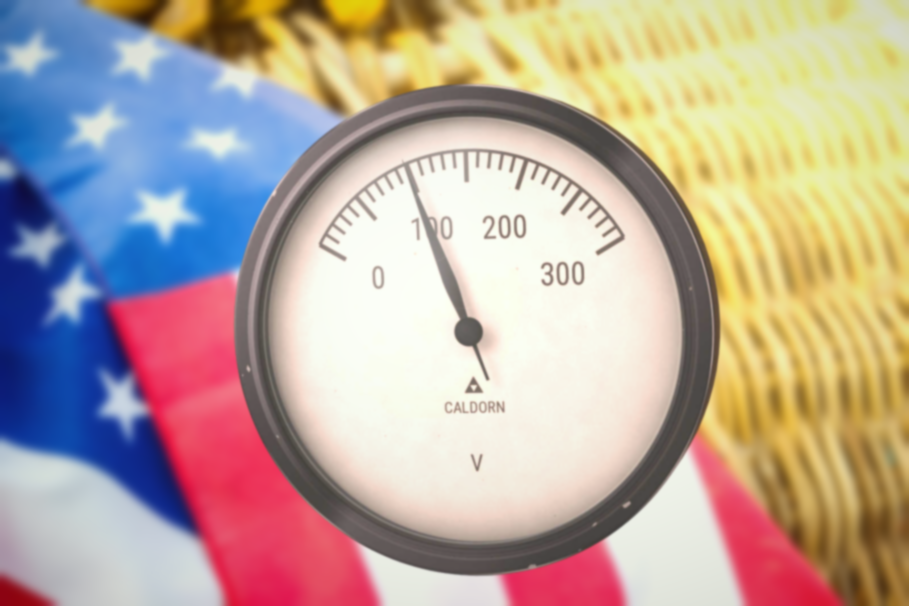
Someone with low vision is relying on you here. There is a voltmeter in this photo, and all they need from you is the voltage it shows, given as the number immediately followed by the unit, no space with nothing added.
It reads 100V
